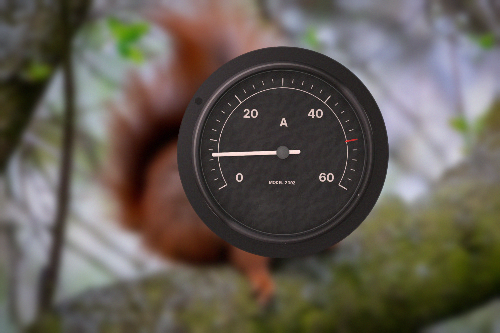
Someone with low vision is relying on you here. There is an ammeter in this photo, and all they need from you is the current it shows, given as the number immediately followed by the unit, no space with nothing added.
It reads 7A
